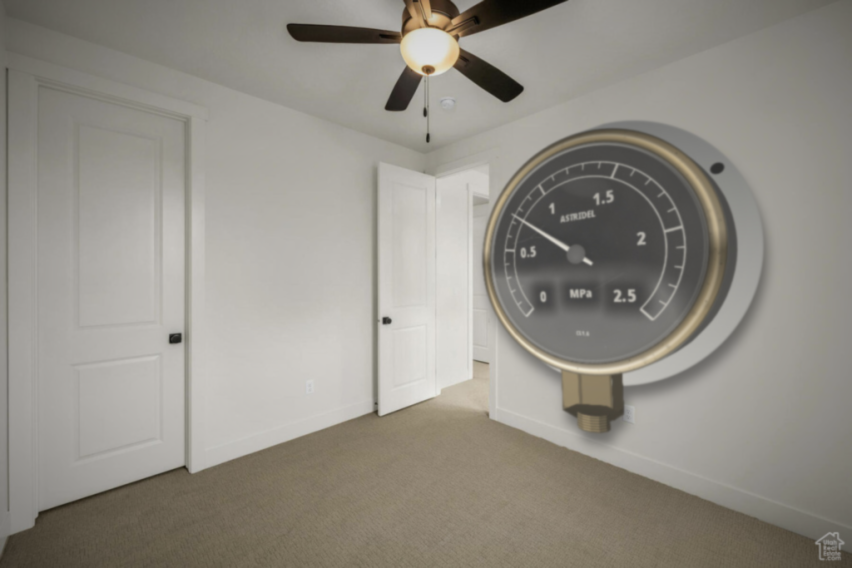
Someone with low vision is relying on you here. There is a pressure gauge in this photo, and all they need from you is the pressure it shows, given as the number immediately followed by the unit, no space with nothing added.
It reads 0.75MPa
